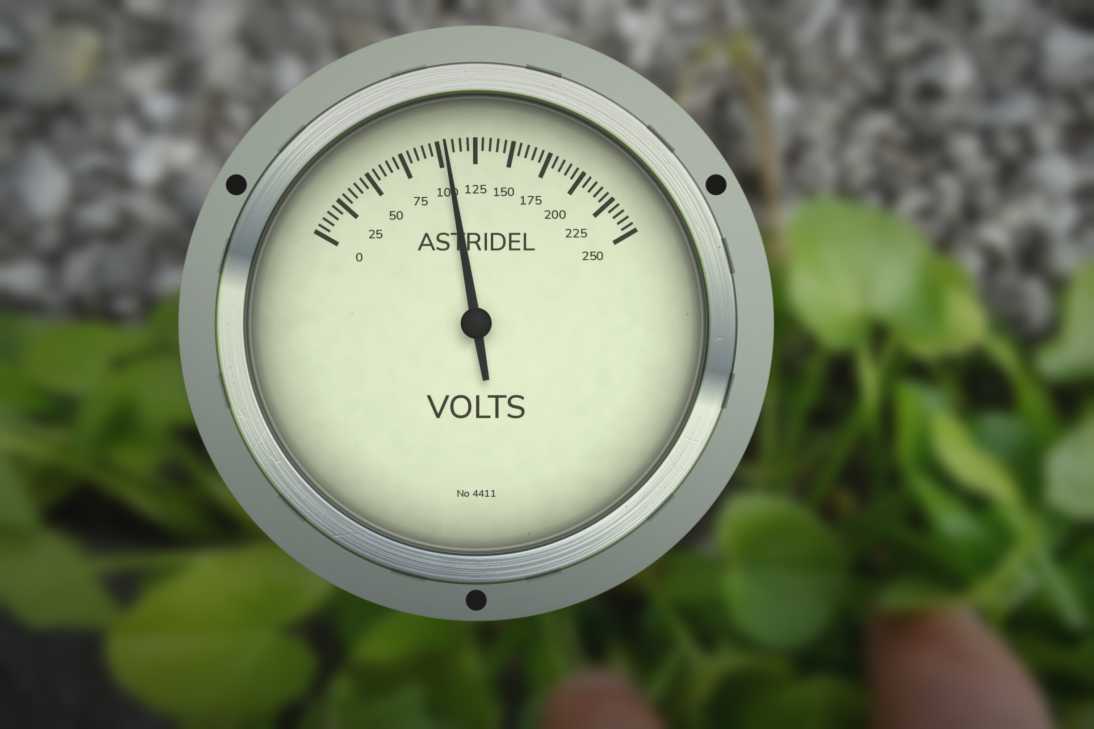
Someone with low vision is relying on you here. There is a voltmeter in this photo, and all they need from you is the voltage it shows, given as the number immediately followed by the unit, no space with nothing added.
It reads 105V
